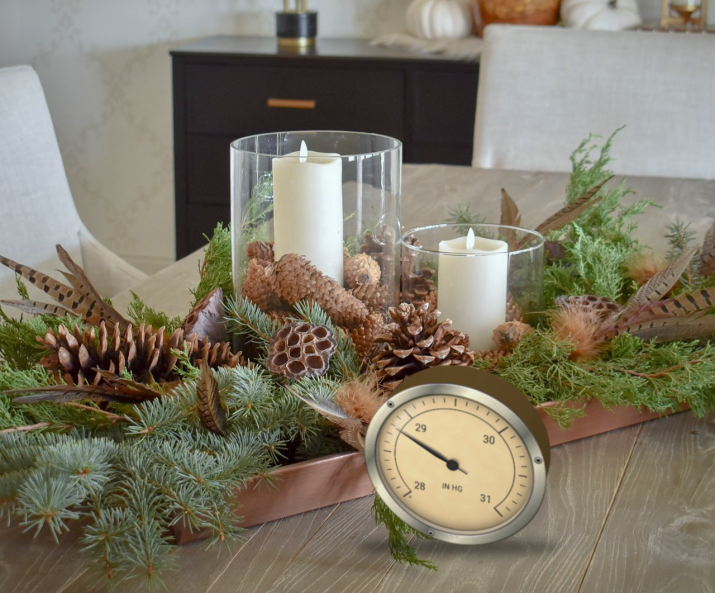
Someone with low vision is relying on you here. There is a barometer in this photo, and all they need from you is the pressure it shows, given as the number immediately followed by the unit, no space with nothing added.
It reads 28.8inHg
